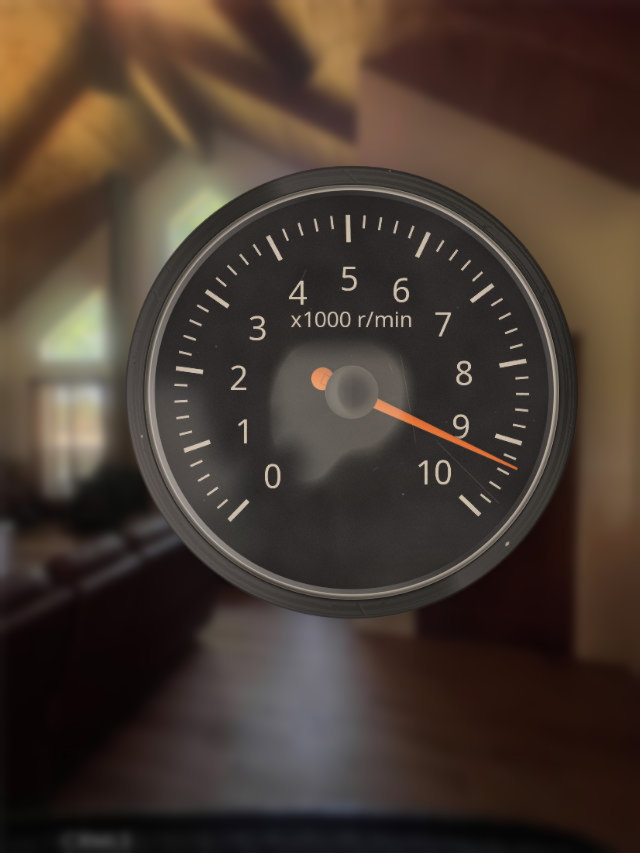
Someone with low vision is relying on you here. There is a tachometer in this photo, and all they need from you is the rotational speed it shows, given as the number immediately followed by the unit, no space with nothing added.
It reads 9300rpm
